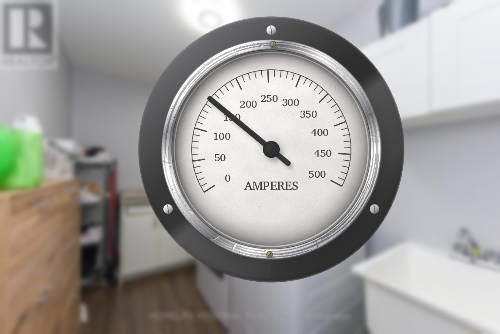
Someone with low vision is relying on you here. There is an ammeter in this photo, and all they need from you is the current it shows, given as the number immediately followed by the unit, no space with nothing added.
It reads 150A
